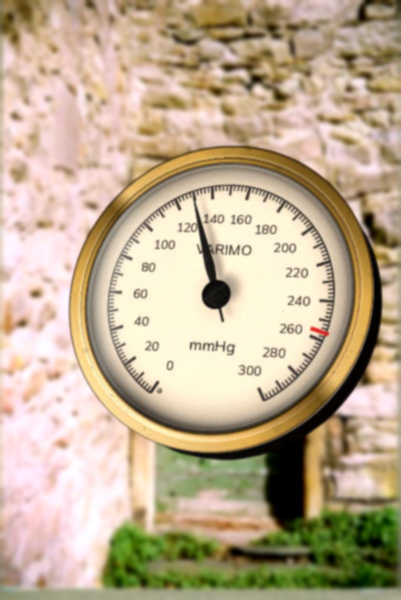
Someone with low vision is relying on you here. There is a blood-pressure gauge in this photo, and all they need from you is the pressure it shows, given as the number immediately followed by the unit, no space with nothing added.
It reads 130mmHg
